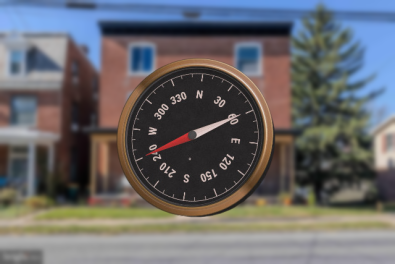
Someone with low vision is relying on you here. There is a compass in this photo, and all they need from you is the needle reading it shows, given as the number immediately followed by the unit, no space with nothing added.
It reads 240°
